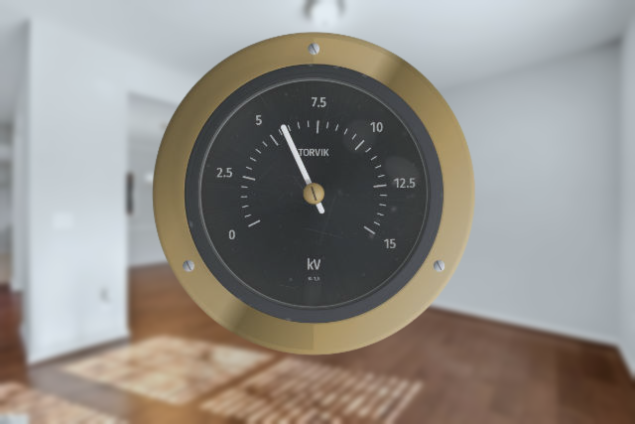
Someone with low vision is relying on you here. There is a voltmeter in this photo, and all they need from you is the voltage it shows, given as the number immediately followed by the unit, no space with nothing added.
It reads 5.75kV
